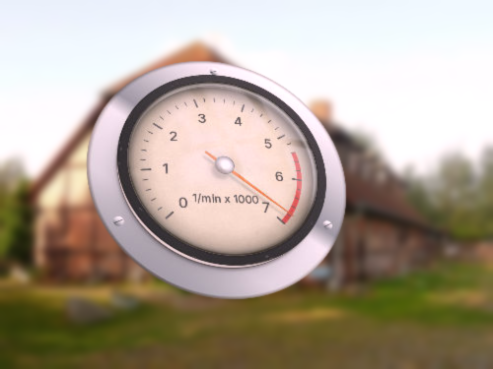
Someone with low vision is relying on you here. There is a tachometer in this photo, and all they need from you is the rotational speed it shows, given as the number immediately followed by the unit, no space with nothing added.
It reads 6800rpm
